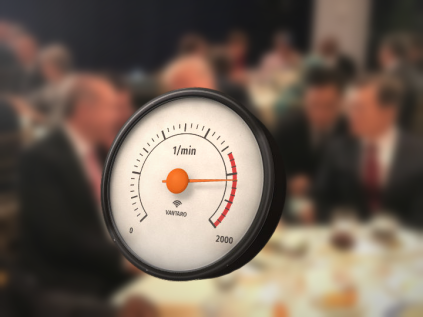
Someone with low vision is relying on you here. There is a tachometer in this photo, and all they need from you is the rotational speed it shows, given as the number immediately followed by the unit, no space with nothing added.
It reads 1650rpm
